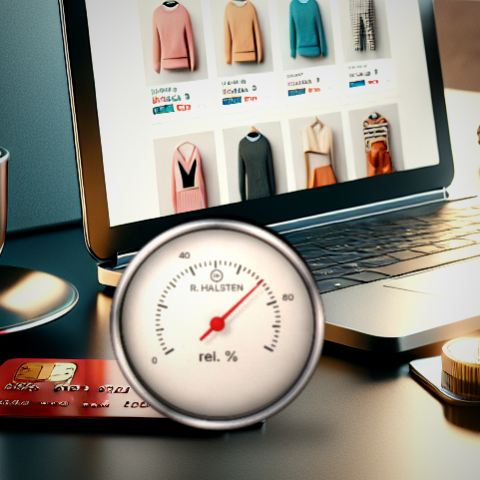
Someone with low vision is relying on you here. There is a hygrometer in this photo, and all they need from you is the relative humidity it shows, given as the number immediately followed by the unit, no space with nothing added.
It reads 70%
